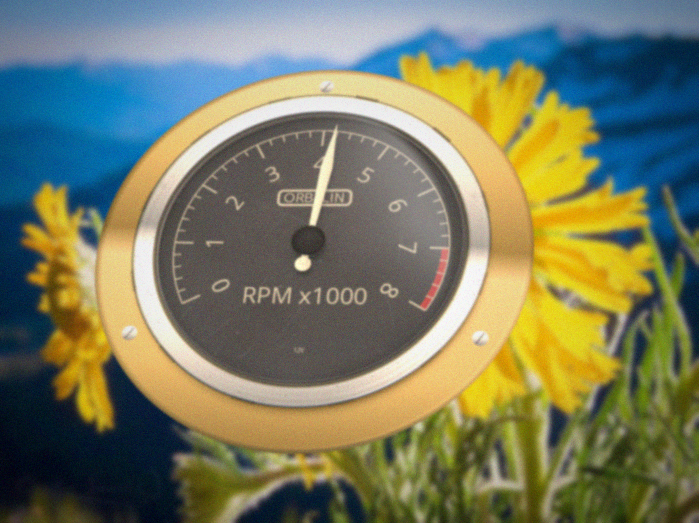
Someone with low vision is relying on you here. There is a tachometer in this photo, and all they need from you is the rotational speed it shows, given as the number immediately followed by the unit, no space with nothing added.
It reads 4200rpm
